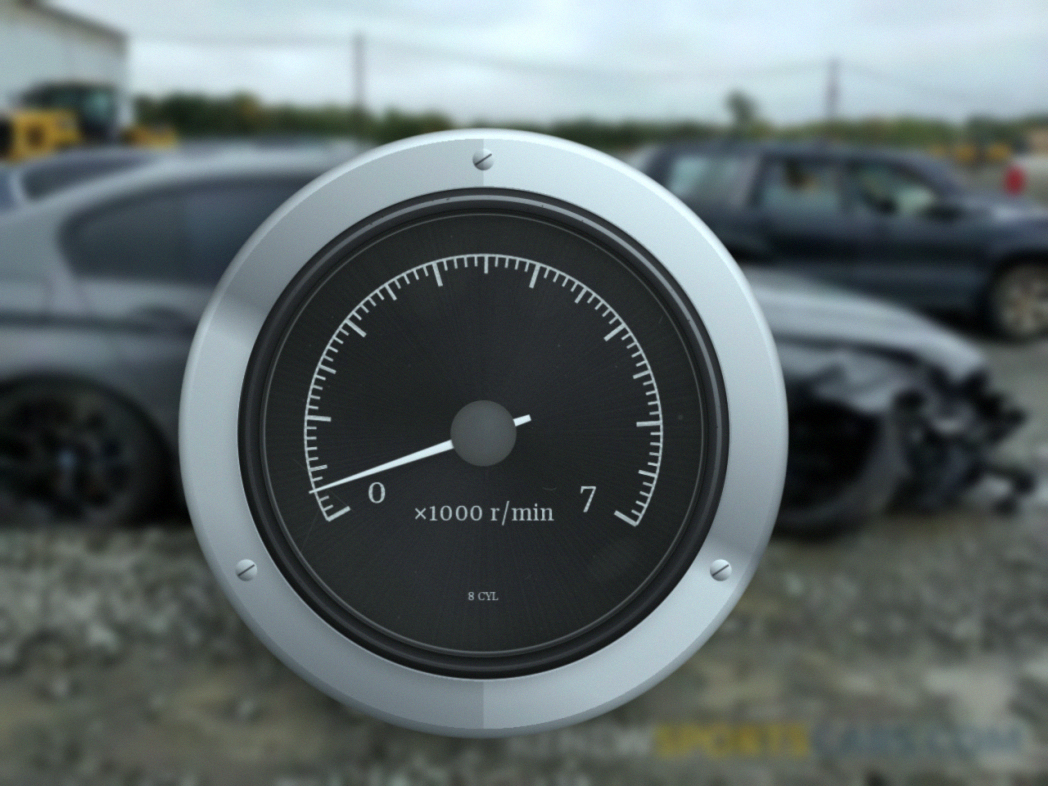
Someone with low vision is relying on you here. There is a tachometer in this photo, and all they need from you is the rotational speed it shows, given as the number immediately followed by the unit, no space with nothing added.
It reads 300rpm
